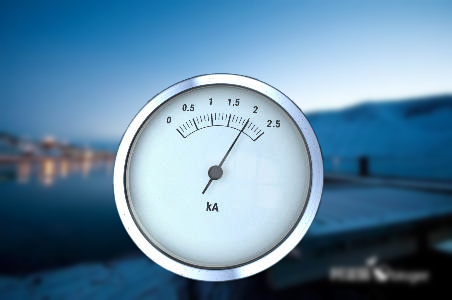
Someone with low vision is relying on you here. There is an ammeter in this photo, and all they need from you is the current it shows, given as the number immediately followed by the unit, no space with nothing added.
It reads 2kA
